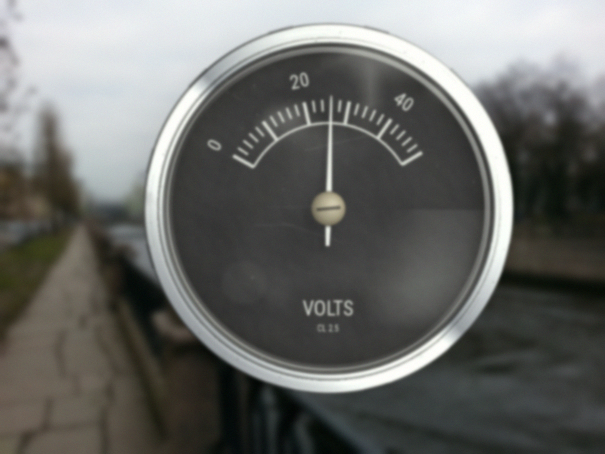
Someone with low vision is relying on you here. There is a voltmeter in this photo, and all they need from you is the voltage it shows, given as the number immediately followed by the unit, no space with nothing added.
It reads 26V
